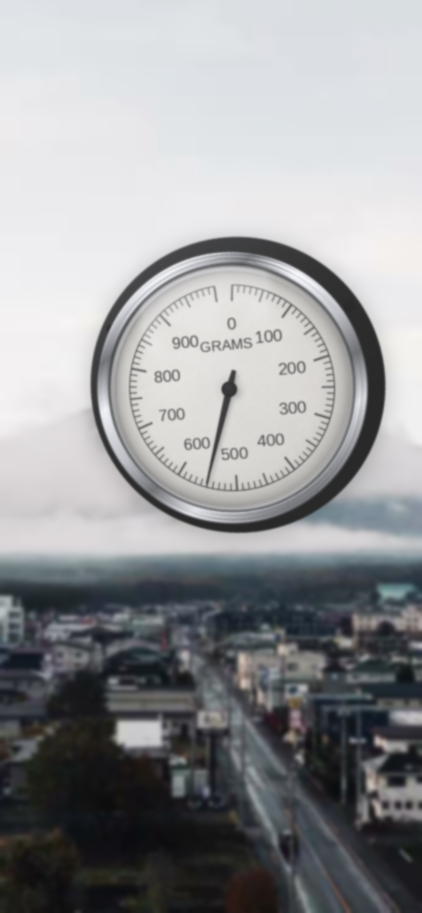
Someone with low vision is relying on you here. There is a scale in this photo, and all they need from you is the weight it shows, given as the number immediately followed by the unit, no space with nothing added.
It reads 550g
